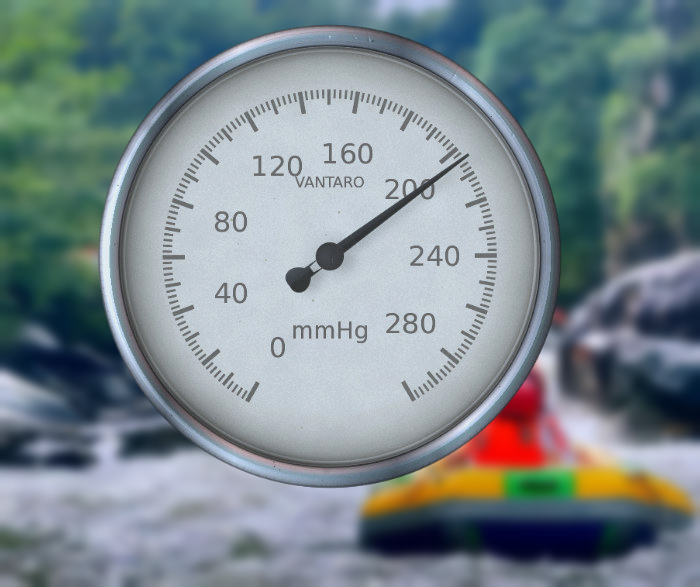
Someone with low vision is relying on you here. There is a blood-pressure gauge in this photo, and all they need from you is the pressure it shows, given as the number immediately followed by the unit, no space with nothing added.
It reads 204mmHg
